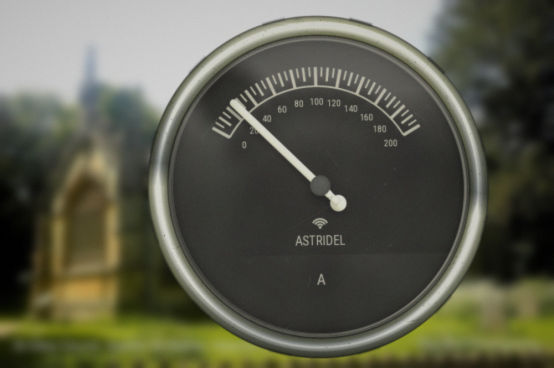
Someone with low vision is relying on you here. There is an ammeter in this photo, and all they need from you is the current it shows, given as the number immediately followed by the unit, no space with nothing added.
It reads 25A
